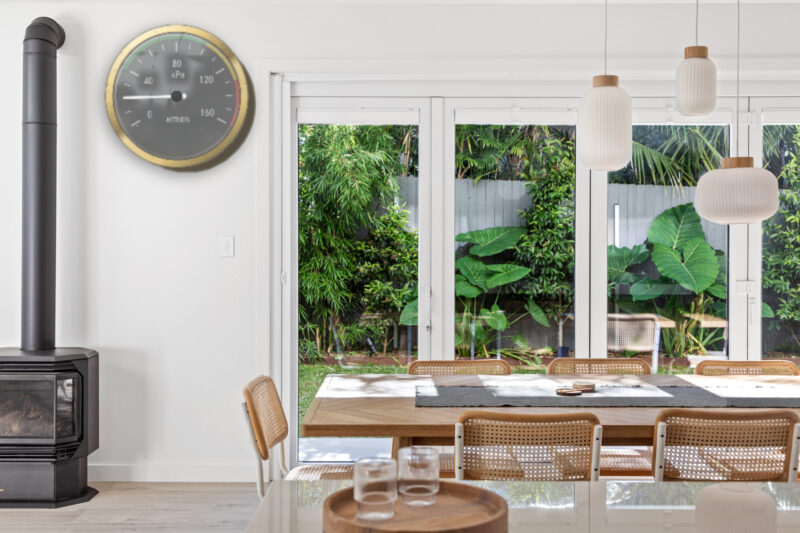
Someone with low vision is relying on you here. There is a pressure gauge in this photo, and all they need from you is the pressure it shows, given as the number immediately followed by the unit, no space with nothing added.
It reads 20kPa
